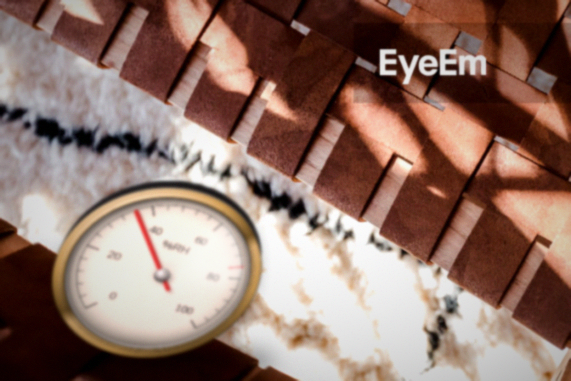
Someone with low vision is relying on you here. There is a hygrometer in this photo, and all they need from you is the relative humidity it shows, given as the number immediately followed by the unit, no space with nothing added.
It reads 36%
